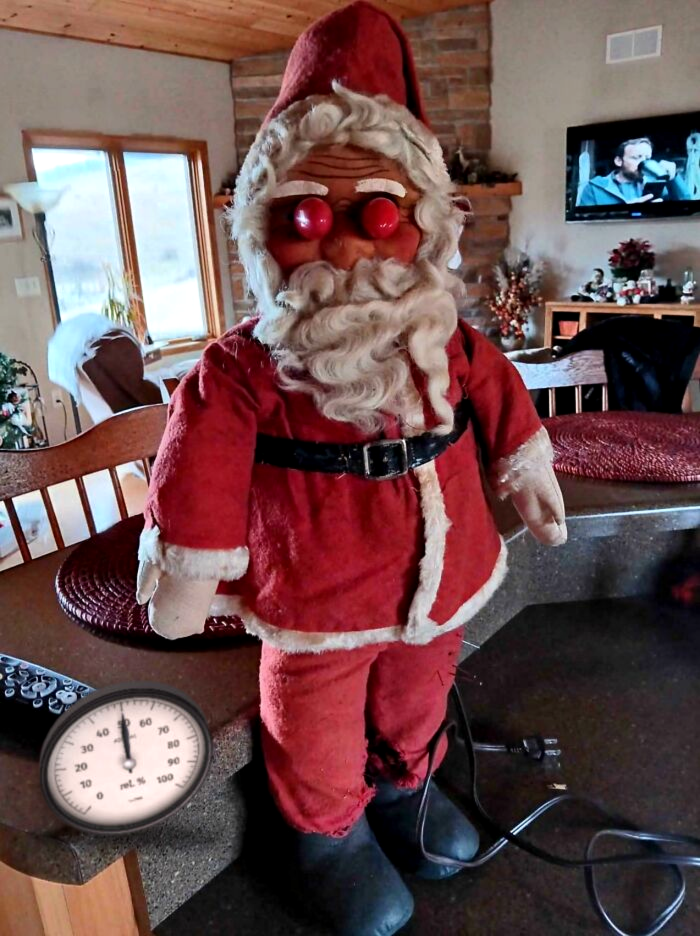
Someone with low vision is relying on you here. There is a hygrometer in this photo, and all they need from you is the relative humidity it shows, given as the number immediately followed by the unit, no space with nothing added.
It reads 50%
